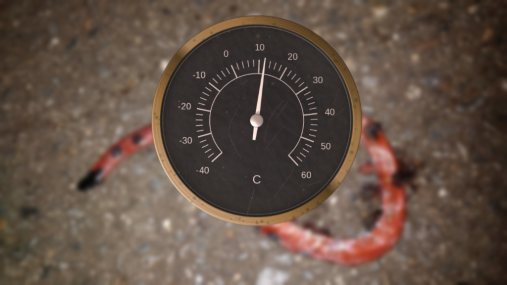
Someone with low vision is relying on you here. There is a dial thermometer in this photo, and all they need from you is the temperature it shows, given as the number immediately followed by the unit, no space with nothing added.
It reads 12°C
